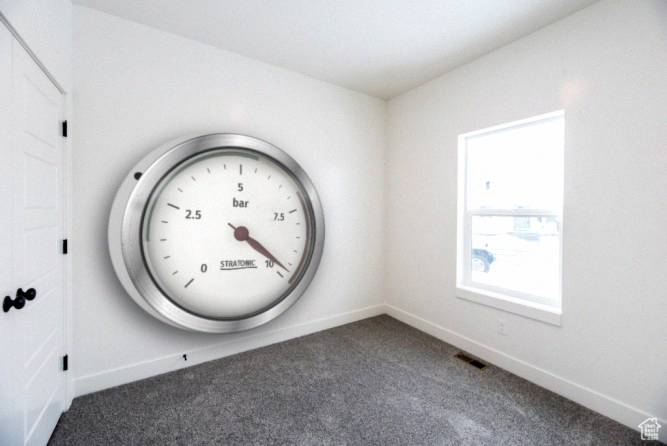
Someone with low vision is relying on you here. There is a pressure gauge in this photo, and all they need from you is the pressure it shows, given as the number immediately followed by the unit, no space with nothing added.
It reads 9.75bar
